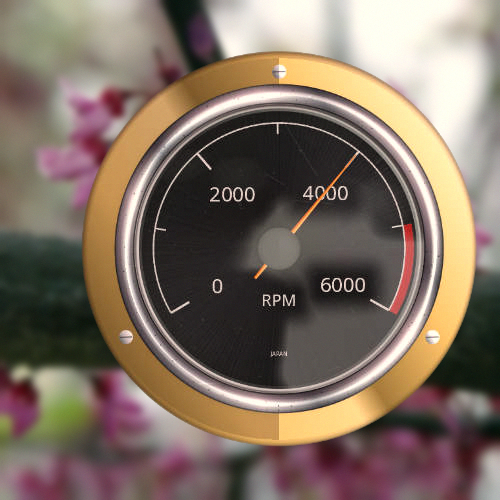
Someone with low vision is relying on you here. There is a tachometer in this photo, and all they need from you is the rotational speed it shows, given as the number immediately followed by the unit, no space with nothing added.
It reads 4000rpm
